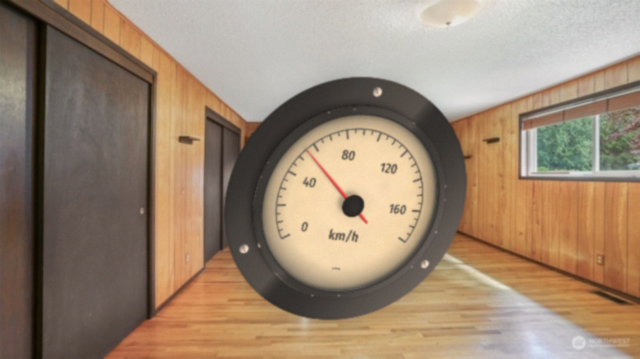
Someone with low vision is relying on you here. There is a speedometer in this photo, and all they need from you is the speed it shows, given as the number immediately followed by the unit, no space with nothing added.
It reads 55km/h
